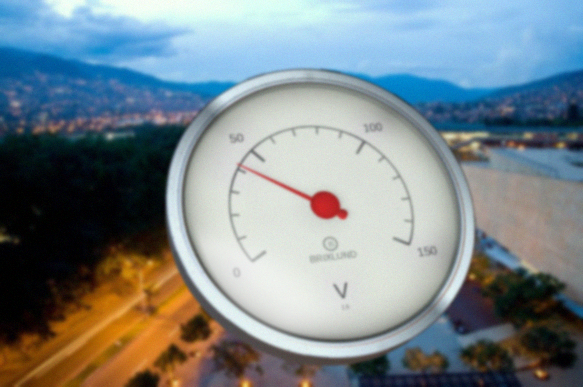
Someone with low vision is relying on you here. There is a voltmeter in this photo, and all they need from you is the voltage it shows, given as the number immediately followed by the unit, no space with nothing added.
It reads 40V
